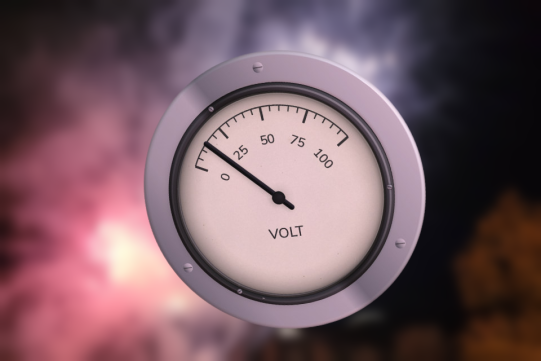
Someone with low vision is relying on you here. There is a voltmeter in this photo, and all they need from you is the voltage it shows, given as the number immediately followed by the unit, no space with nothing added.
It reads 15V
